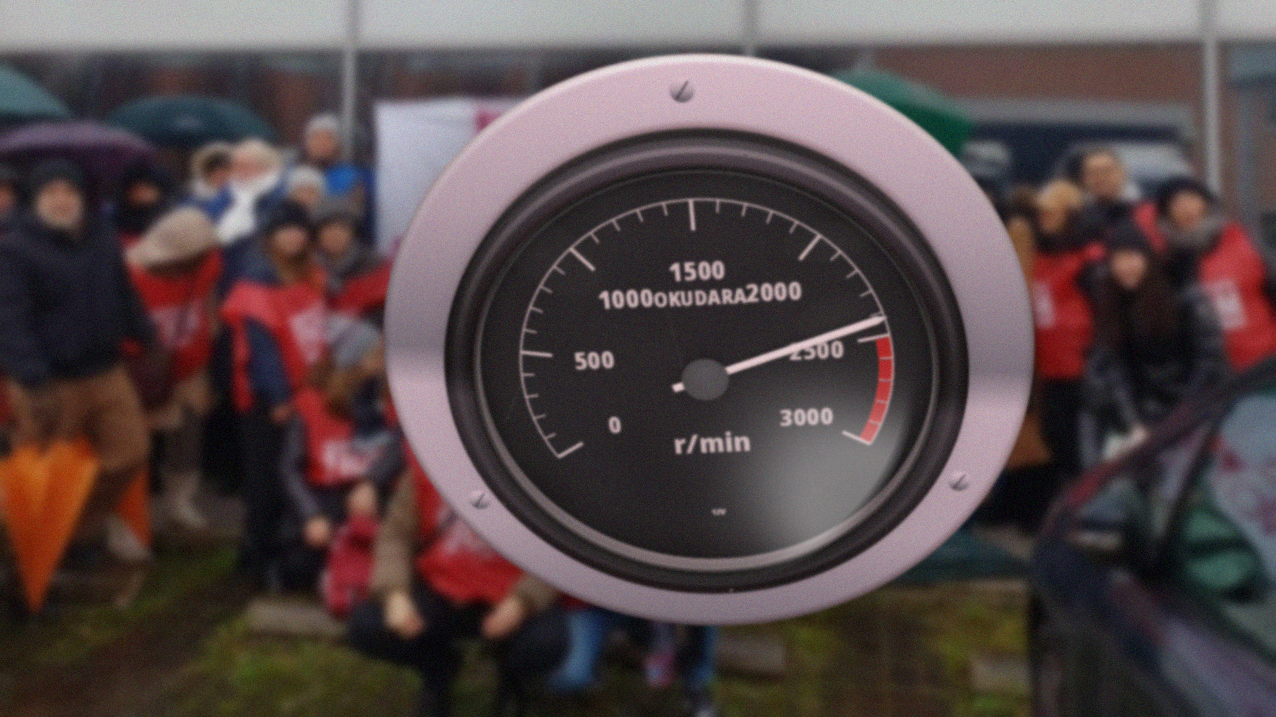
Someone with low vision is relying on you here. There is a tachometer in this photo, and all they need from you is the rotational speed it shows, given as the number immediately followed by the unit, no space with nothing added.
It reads 2400rpm
